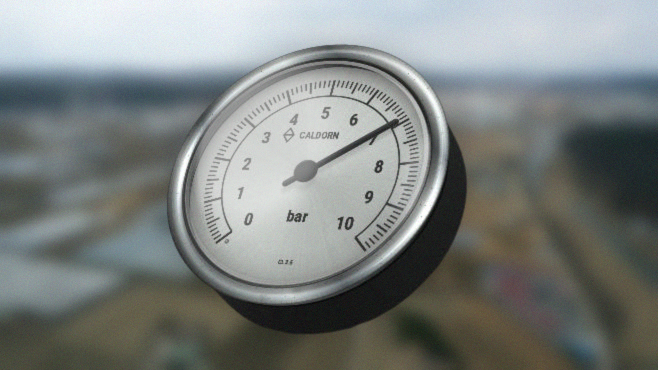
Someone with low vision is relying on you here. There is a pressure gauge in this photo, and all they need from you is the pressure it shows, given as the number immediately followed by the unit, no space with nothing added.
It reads 7bar
